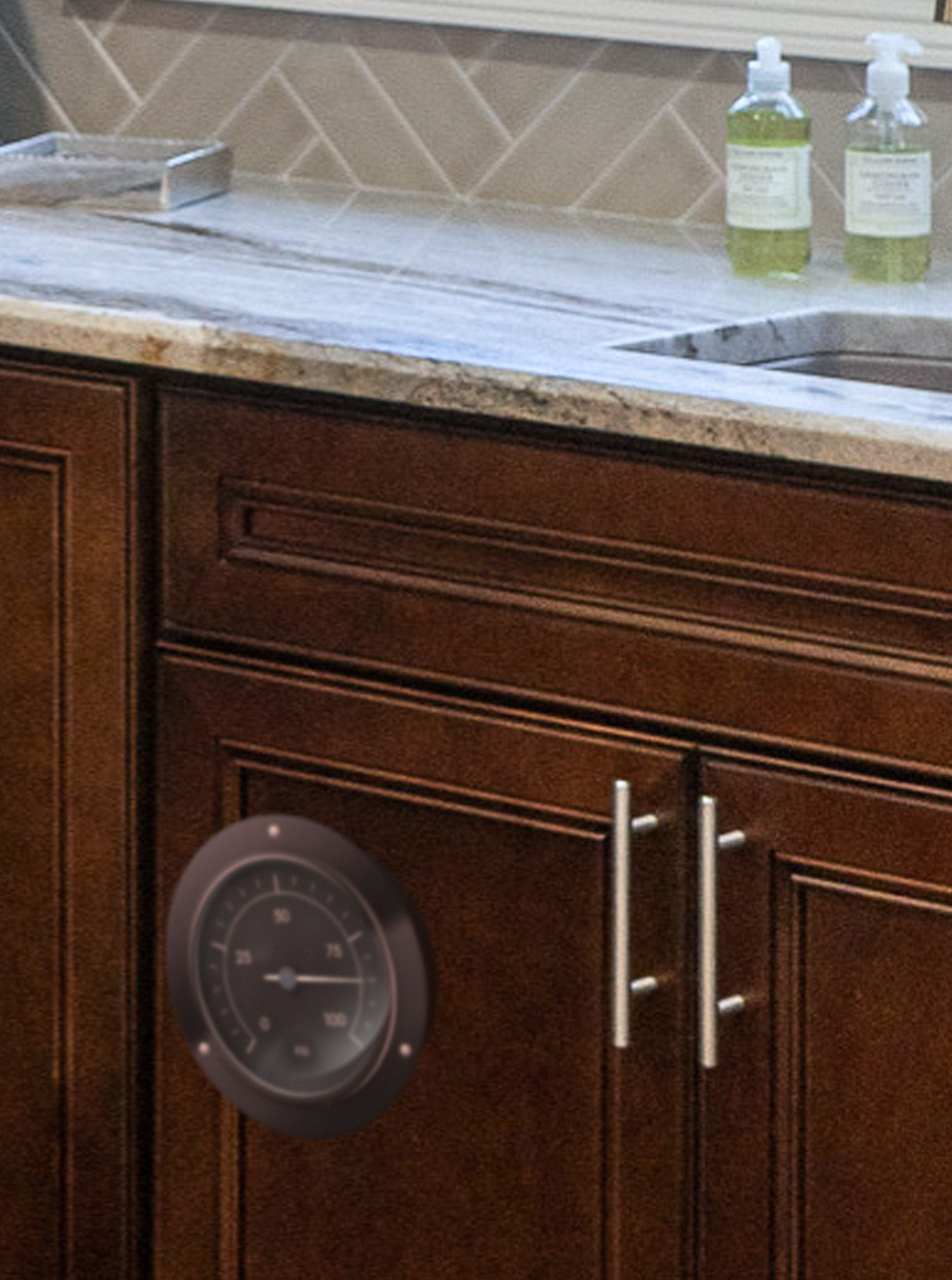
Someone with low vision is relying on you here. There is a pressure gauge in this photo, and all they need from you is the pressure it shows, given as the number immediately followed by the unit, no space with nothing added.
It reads 85psi
